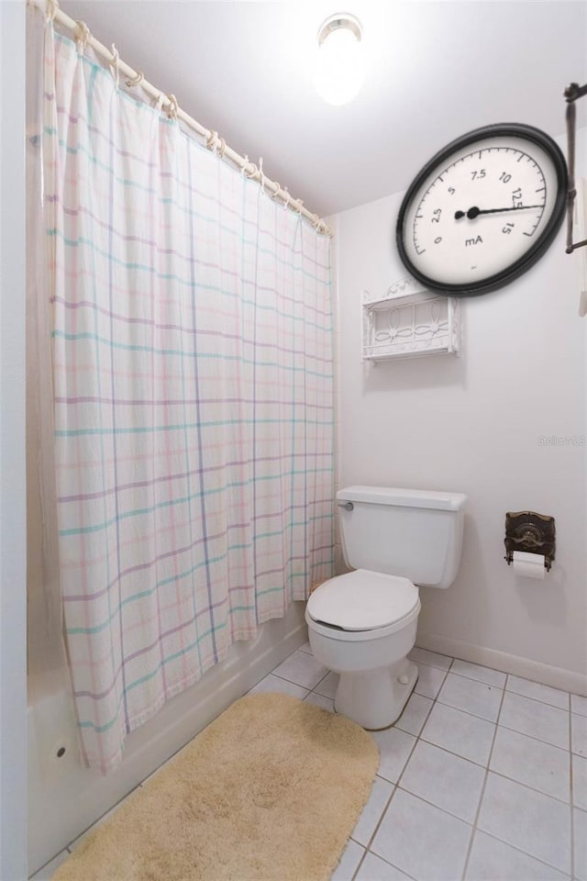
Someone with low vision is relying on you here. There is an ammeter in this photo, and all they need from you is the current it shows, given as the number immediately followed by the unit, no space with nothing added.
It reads 13.5mA
